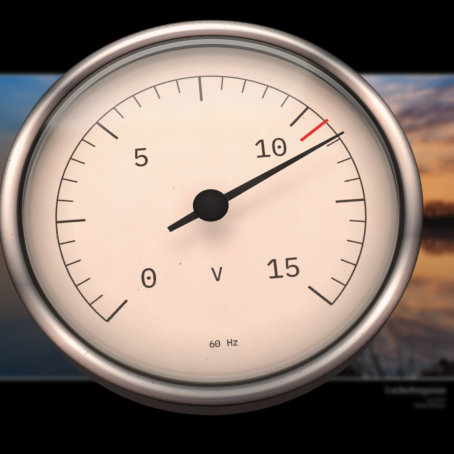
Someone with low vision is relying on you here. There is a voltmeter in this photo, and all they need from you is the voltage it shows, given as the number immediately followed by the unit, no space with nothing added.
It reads 11V
